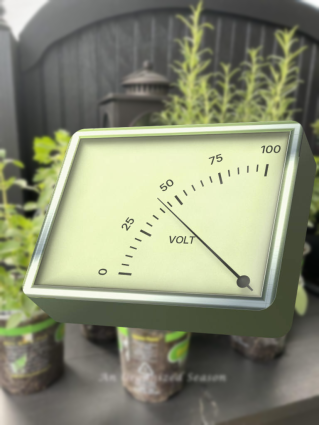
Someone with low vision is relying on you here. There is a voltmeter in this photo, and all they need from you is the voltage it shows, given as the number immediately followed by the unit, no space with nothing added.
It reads 42.5V
